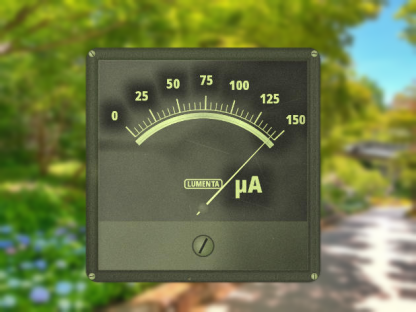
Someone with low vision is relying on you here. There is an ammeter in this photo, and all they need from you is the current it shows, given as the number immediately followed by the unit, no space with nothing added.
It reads 145µA
